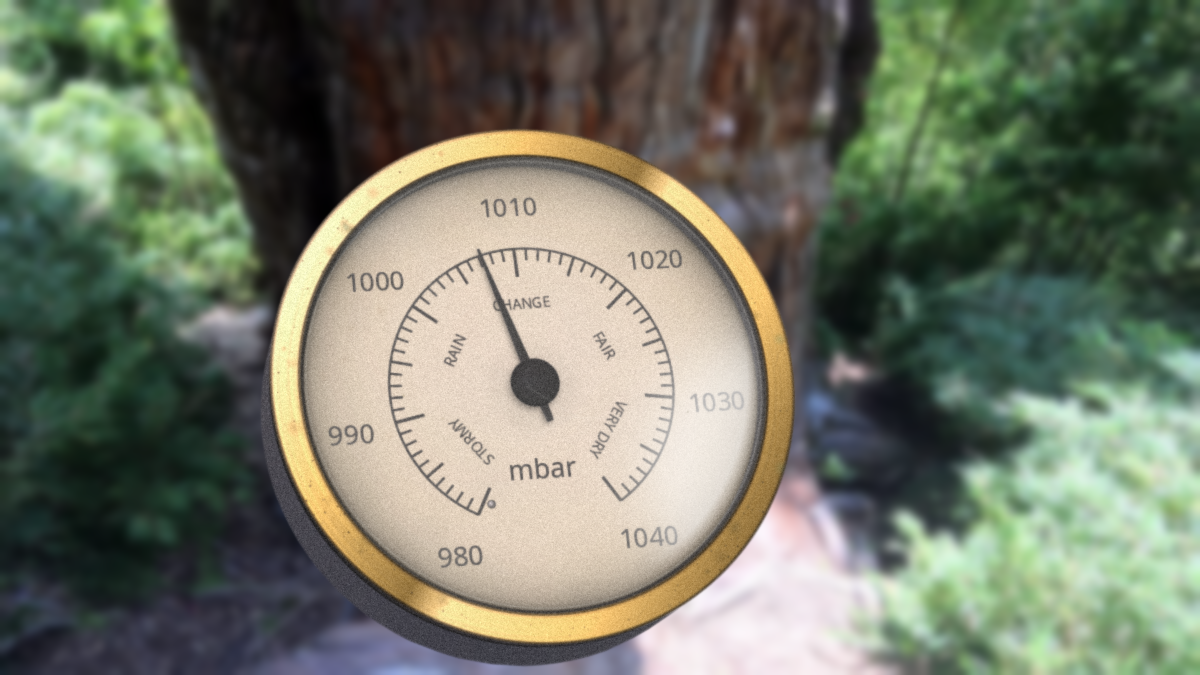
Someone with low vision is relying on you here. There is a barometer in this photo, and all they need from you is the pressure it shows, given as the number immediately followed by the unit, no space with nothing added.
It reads 1007mbar
